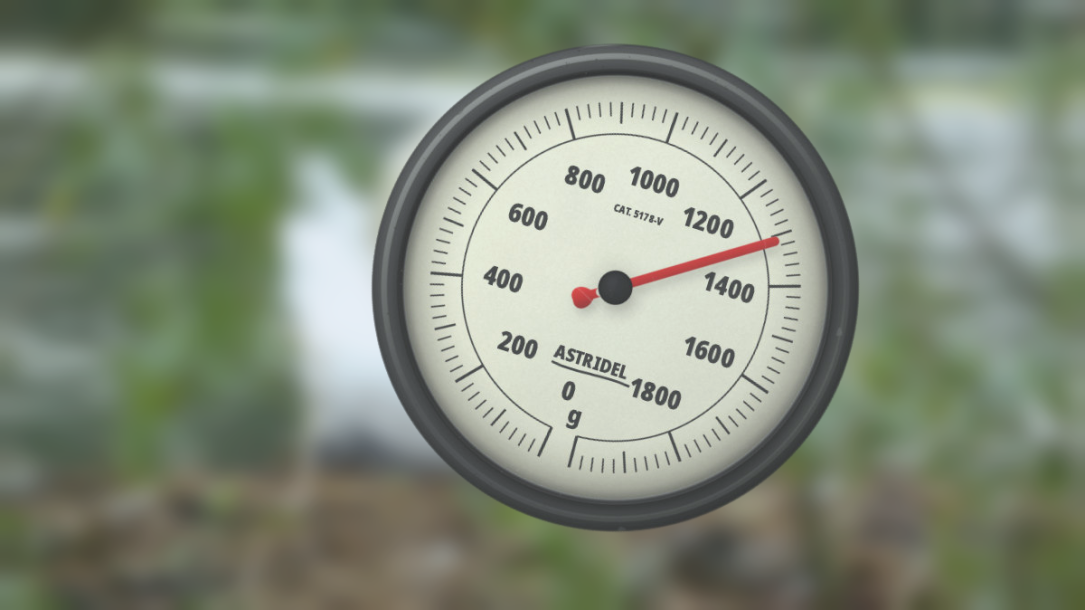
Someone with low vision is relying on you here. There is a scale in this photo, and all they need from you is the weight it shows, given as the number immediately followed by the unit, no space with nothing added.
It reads 1310g
